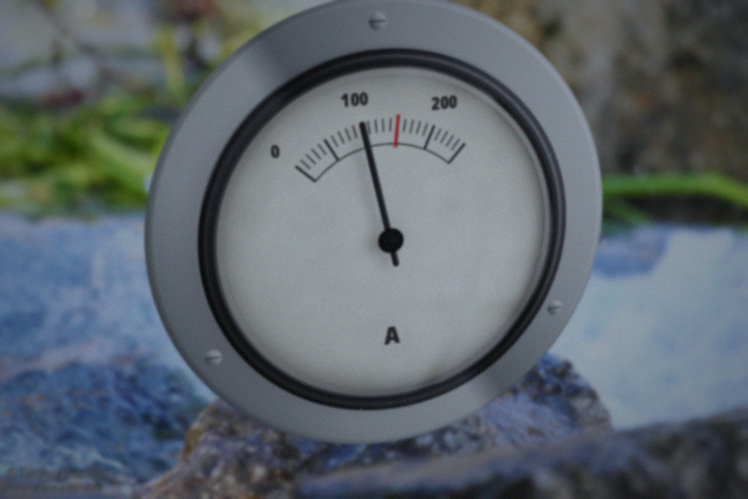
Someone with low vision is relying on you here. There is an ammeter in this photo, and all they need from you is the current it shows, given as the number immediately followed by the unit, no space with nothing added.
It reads 100A
